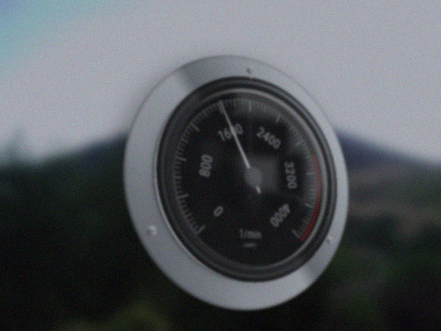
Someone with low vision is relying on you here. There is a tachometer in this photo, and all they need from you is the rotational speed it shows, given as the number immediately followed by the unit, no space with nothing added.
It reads 1600rpm
